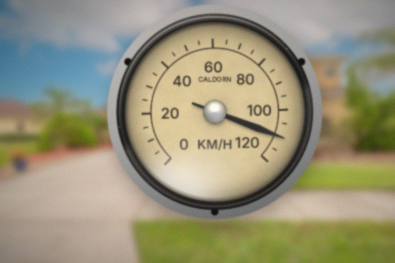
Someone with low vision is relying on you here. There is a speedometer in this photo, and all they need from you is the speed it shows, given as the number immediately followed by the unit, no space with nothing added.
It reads 110km/h
